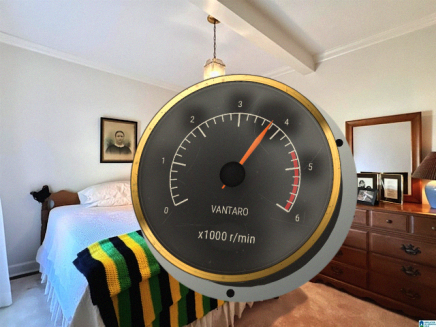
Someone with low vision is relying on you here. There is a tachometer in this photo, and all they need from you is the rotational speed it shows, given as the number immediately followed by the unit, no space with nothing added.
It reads 3800rpm
